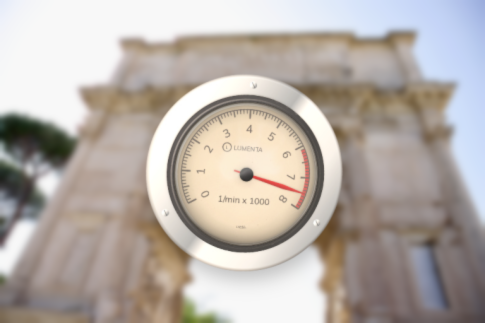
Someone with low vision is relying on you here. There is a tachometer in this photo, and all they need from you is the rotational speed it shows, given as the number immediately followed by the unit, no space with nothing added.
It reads 7500rpm
